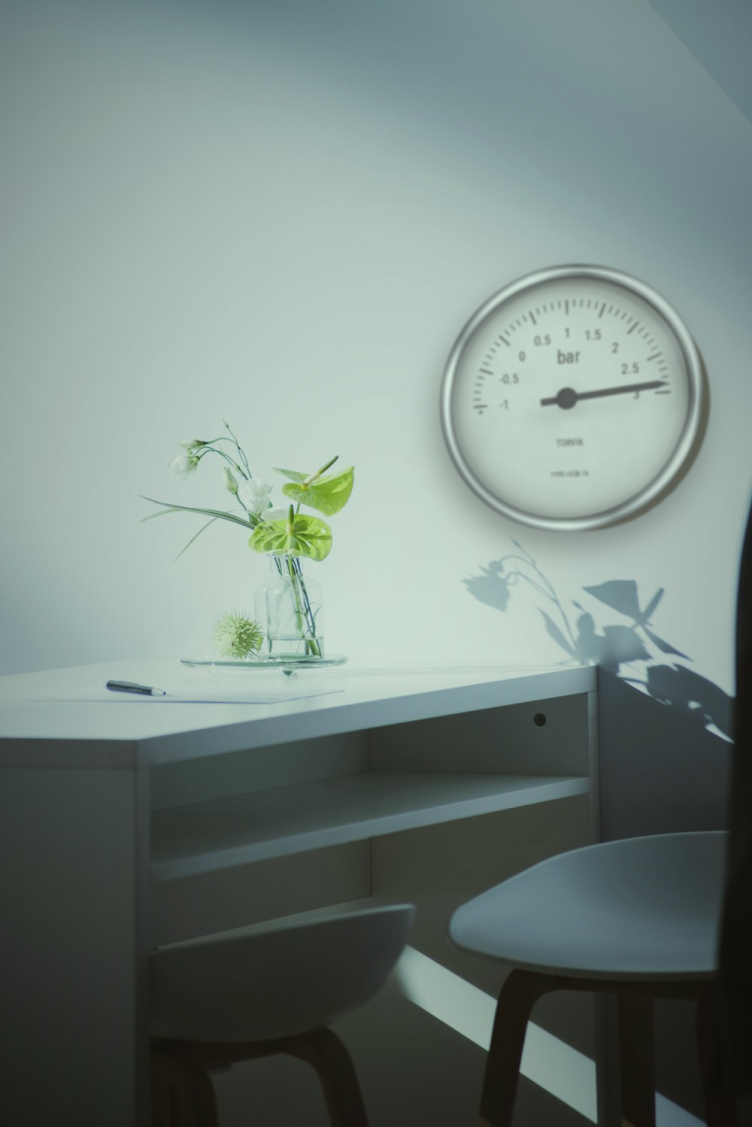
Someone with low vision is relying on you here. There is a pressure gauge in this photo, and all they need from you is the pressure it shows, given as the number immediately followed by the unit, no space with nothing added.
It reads 2.9bar
